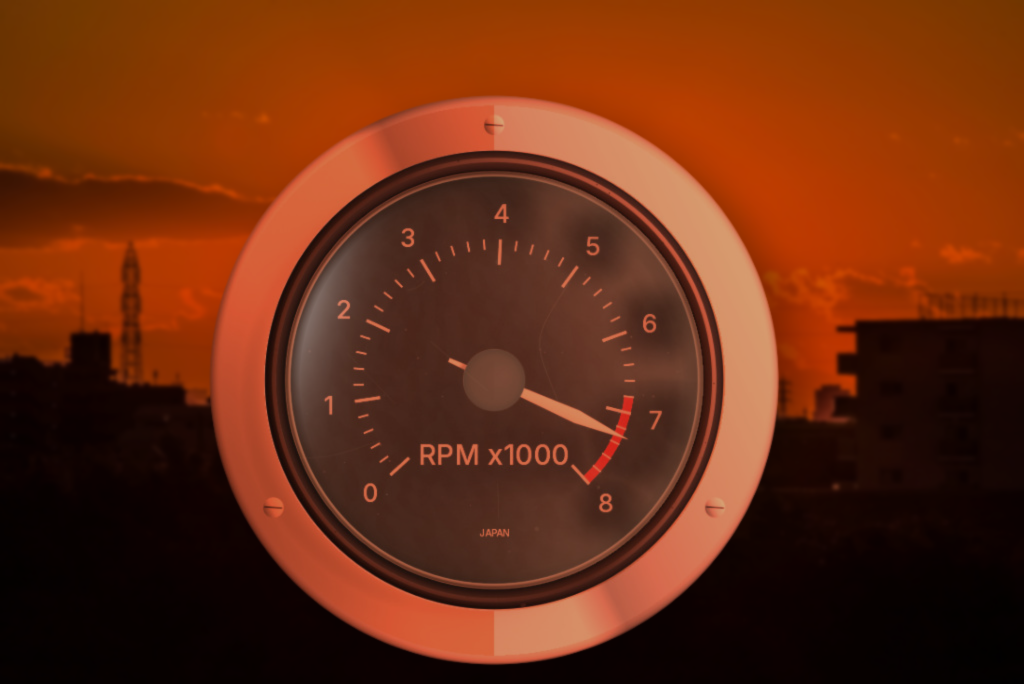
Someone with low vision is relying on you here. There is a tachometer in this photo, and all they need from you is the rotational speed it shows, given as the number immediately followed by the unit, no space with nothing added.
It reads 7300rpm
